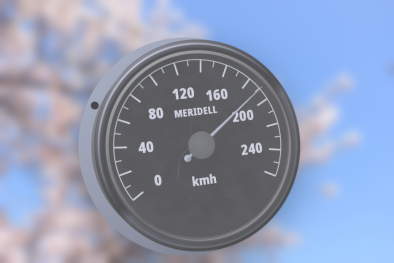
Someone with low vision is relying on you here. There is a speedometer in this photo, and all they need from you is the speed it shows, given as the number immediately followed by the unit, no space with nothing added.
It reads 190km/h
